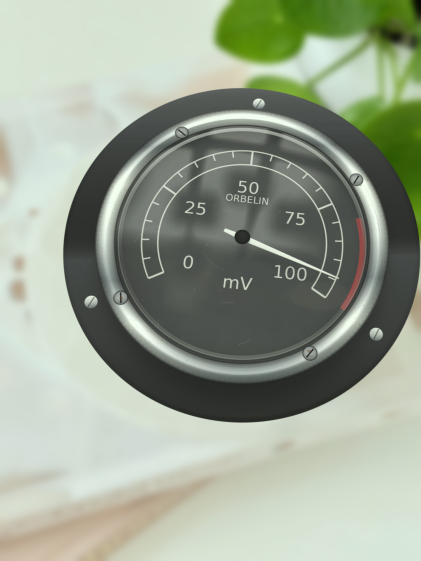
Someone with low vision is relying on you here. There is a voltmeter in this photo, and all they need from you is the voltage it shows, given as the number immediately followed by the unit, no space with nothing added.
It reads 95mV
